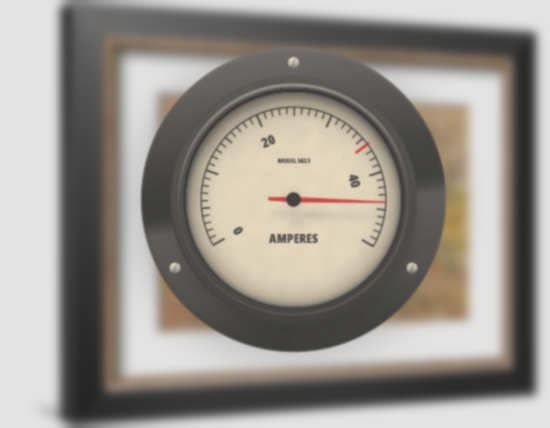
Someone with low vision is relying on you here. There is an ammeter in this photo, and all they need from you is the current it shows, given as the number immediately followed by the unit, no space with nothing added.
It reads 44A
